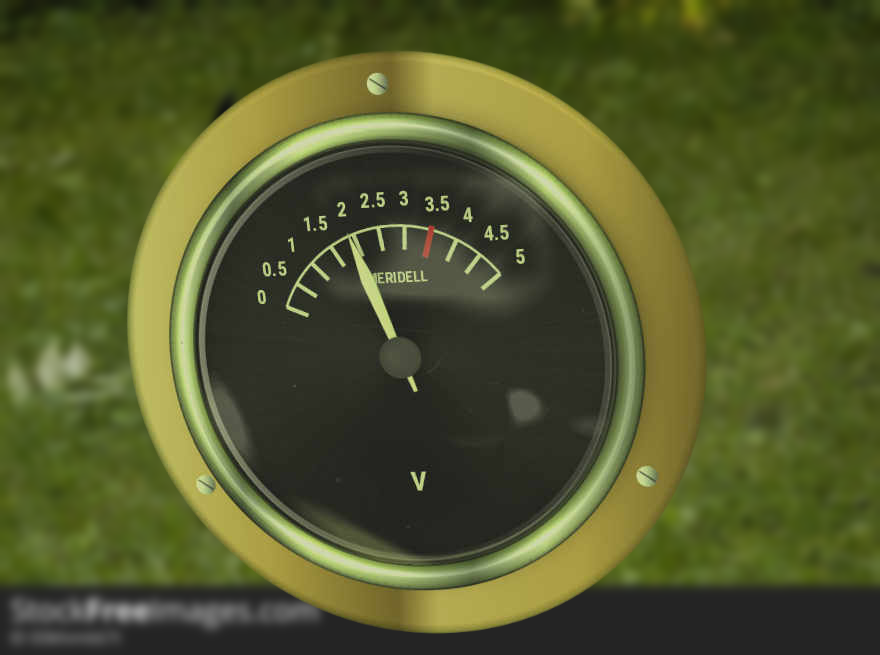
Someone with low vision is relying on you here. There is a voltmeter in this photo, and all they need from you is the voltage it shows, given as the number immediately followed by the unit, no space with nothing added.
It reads 2V
